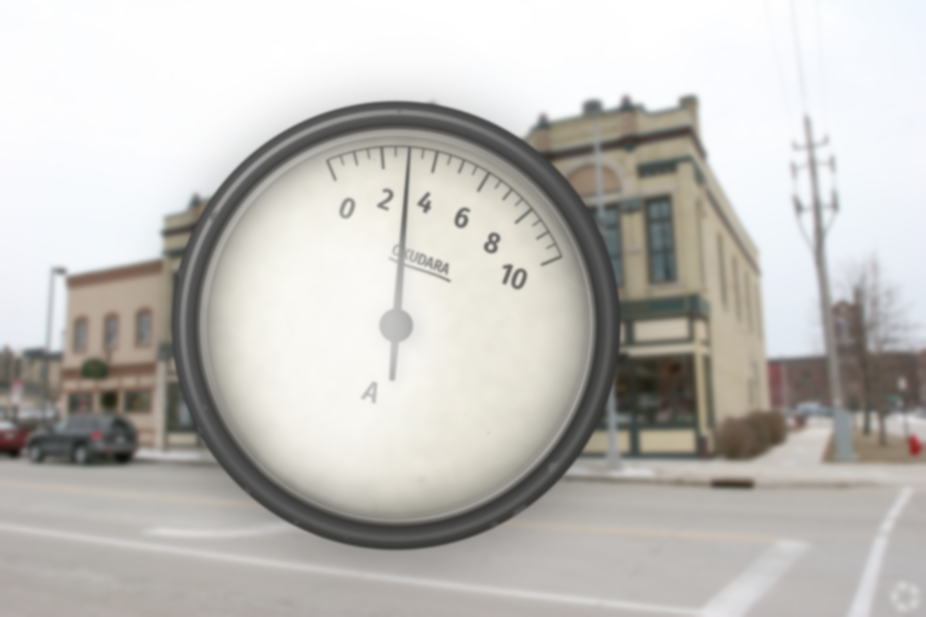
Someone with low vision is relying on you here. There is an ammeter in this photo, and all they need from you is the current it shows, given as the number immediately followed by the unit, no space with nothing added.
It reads 3A
